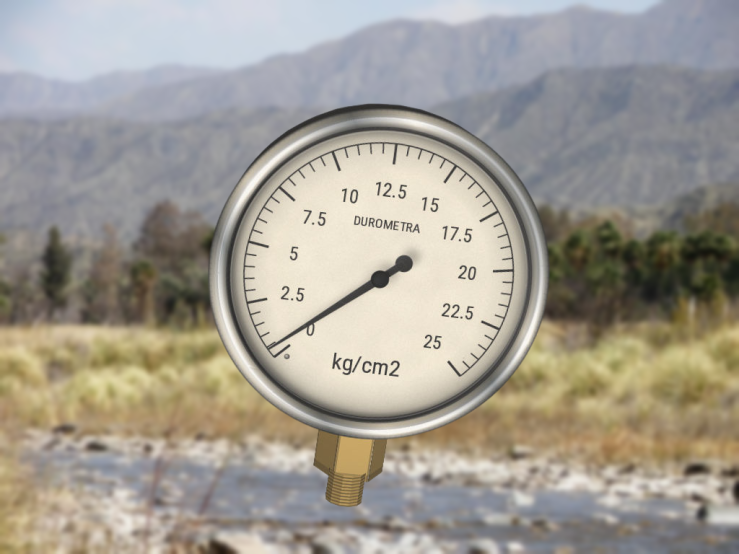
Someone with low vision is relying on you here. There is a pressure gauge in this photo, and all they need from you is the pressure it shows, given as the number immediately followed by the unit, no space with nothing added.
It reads 0.5kg/cm²
